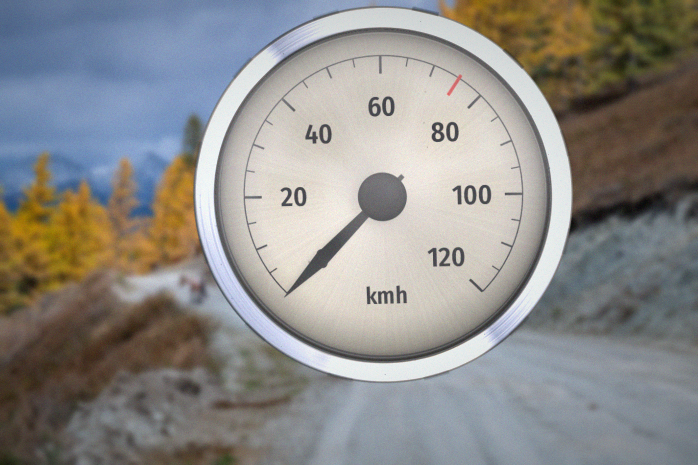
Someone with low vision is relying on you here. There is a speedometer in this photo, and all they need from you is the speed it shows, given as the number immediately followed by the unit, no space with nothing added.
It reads 0km/h
